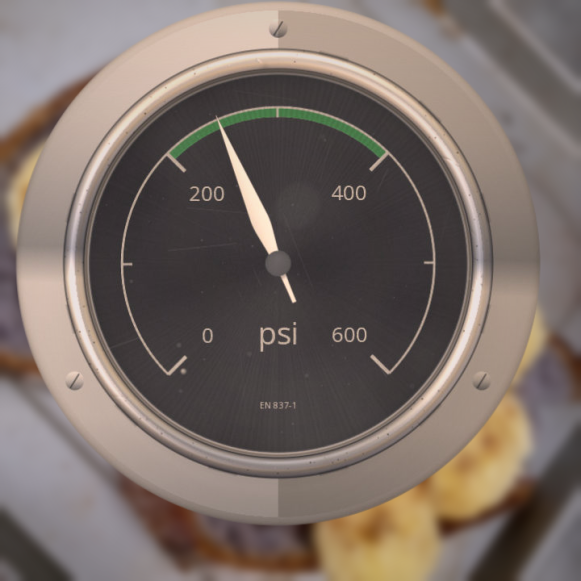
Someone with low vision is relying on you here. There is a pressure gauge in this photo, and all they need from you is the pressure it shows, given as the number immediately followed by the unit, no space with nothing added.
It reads 250psi
